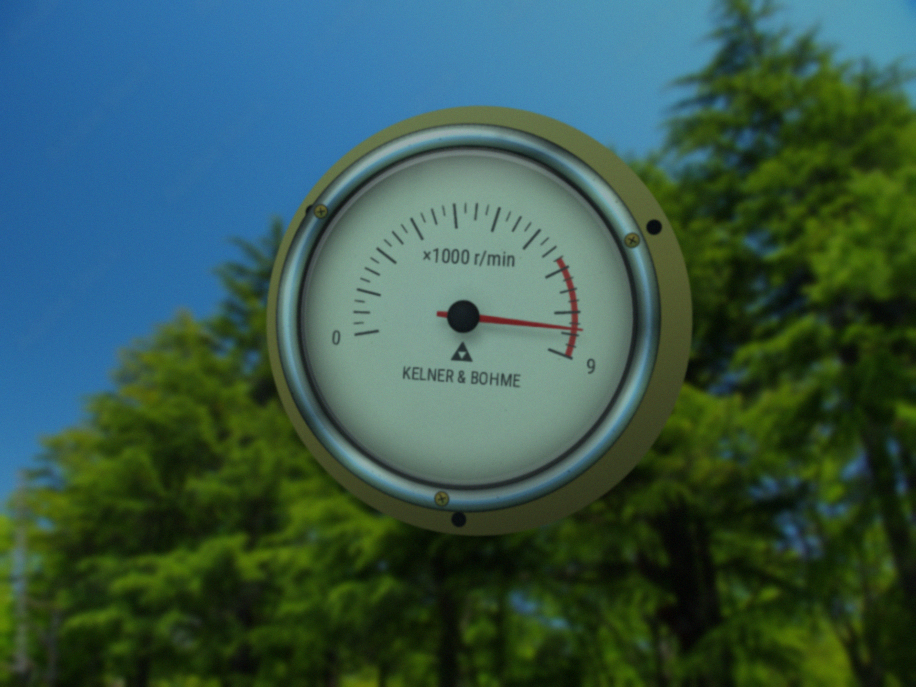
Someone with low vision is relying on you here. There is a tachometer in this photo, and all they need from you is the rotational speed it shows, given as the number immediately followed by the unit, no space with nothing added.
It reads 8375rpm
